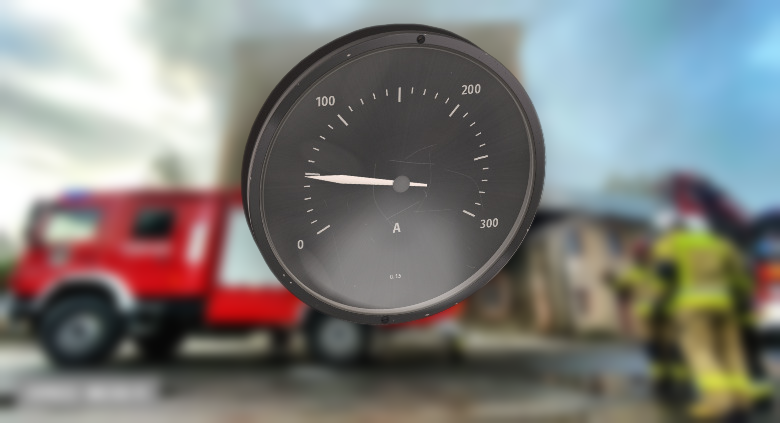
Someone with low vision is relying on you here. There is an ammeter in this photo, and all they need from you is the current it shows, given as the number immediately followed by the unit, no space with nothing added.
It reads 50A
